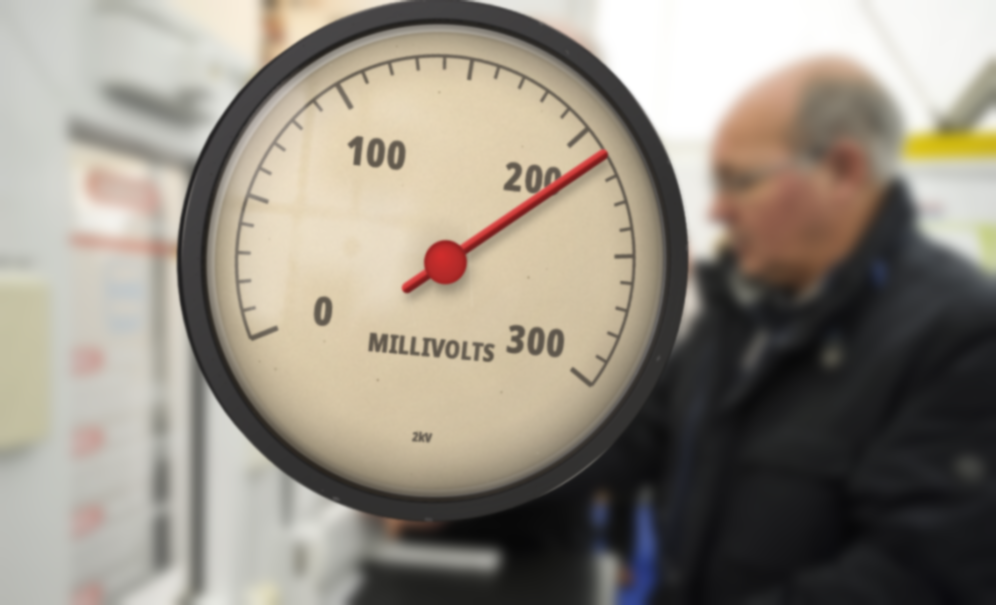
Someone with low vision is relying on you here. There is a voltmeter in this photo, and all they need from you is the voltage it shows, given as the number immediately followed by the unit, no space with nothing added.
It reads 210mV
